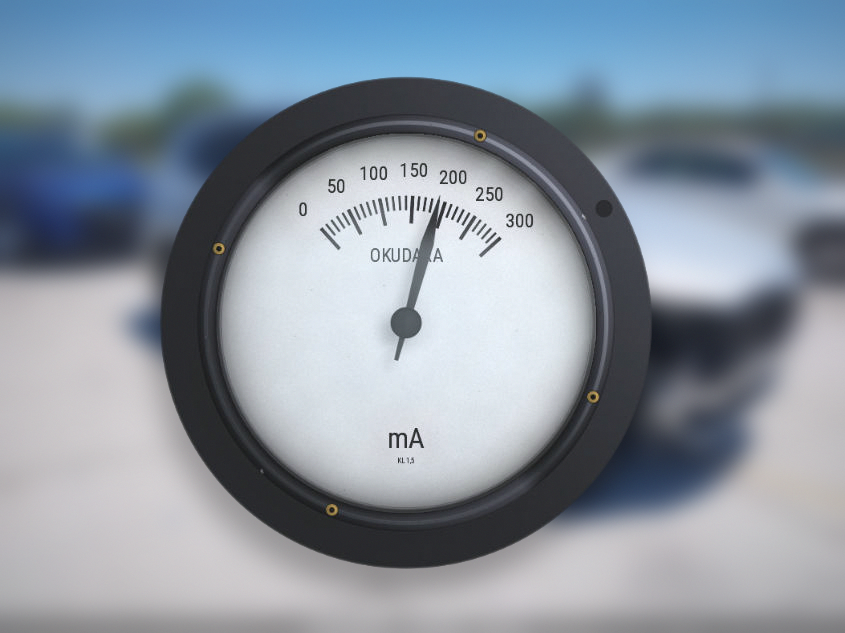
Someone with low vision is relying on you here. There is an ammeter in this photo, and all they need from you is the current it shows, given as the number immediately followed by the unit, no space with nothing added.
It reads 190mA
